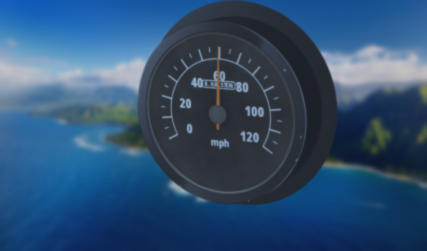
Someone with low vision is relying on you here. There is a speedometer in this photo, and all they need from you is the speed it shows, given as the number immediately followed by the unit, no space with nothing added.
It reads 60mph
